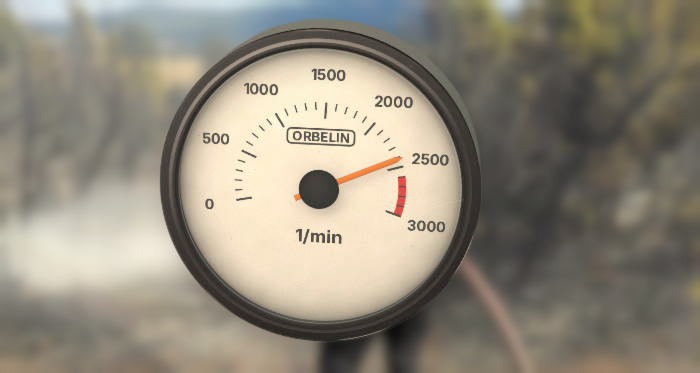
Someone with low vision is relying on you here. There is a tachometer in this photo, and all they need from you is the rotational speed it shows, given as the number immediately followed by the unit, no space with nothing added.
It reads 2400rpm
